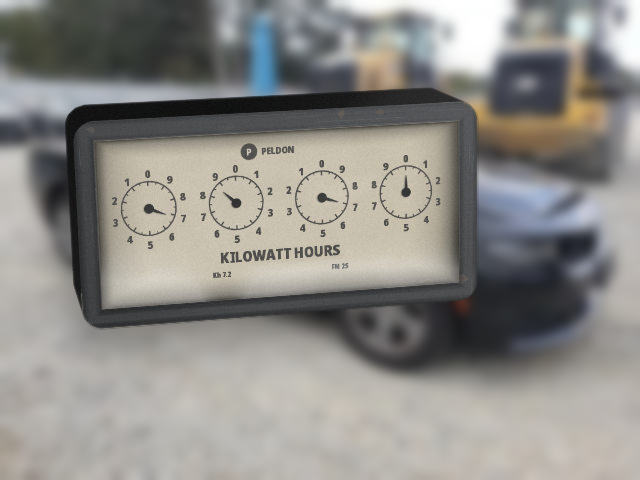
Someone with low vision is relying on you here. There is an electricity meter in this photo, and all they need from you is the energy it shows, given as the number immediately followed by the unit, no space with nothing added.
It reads 6870kWh
